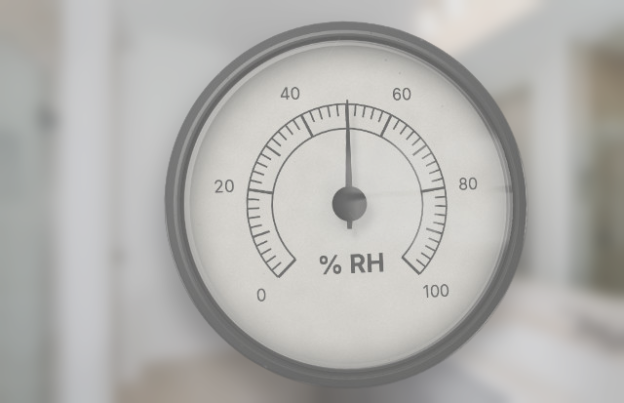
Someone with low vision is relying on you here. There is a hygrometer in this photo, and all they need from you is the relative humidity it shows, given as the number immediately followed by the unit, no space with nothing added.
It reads 50%
